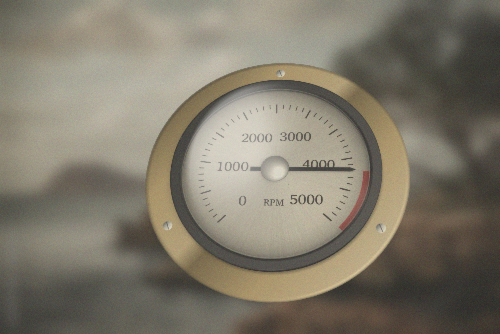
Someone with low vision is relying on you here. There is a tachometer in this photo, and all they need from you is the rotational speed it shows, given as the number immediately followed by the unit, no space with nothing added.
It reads 4200rpm
